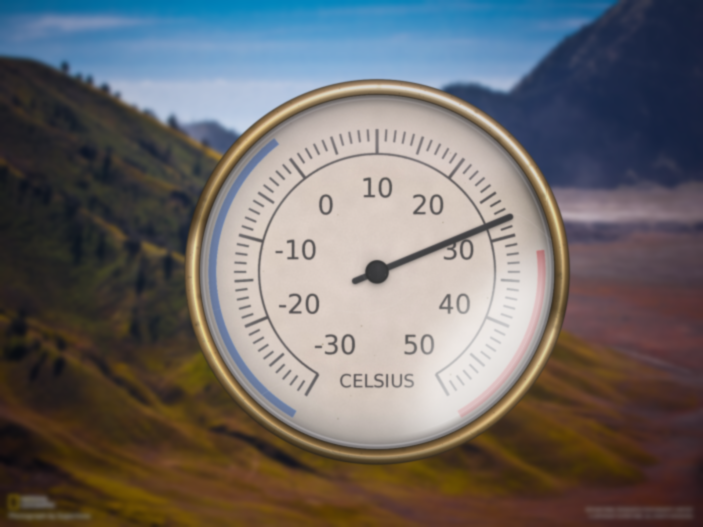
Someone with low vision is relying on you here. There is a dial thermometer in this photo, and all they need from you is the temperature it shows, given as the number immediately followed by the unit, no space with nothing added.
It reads 28°C
